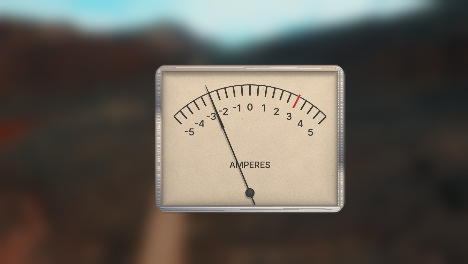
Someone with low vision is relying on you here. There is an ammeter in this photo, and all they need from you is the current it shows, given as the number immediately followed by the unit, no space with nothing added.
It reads -2.5A
